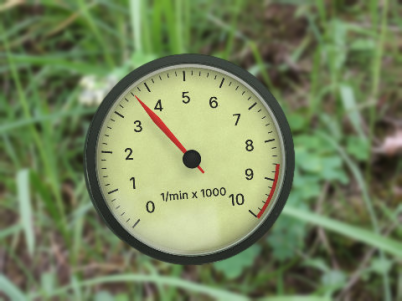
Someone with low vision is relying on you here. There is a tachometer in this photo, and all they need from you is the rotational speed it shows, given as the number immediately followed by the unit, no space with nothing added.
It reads 3600rpm
